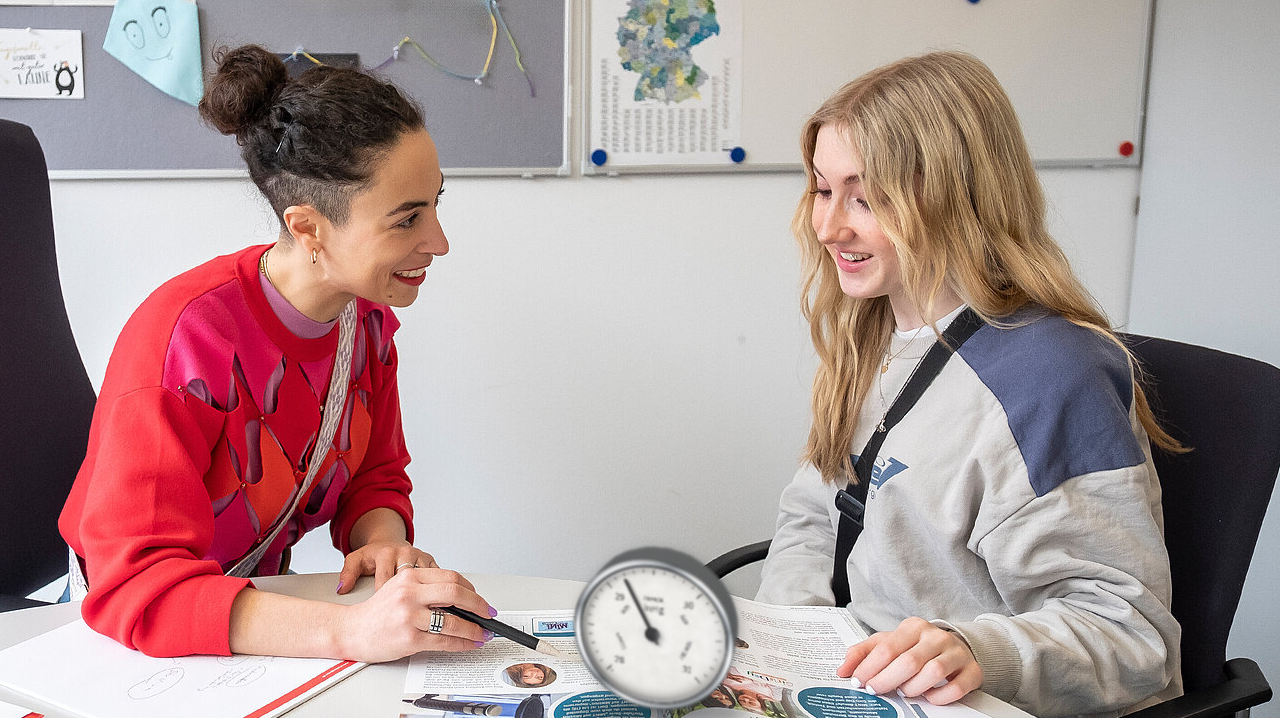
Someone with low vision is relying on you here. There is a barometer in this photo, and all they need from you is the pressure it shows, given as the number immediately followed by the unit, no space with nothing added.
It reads 29.2inHg
